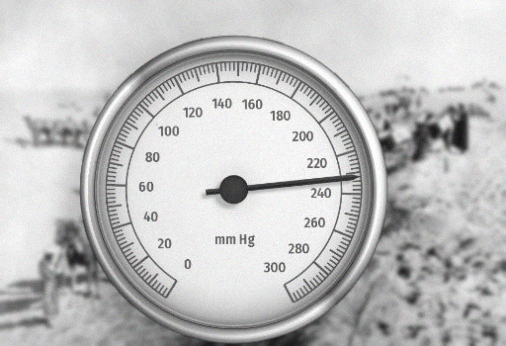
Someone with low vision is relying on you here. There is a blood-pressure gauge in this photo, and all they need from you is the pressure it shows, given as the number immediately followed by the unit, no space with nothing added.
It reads 232mmHg
